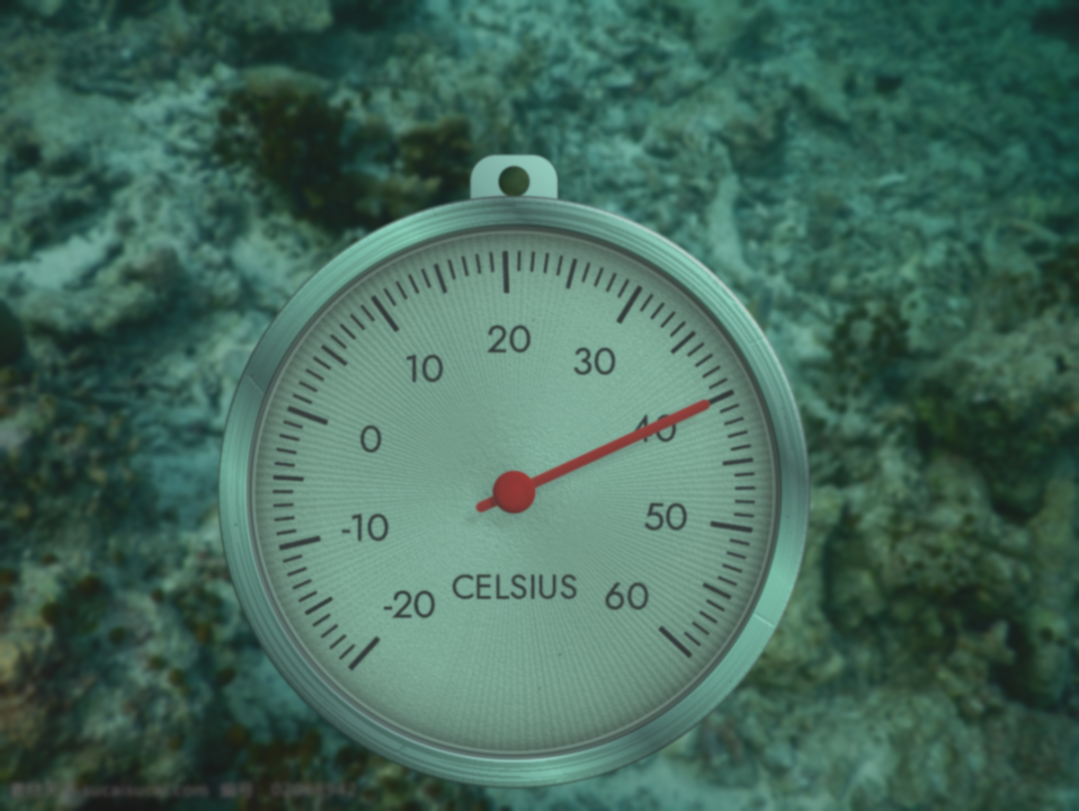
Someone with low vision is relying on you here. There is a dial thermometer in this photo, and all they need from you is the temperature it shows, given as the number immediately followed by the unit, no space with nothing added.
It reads 40°C
